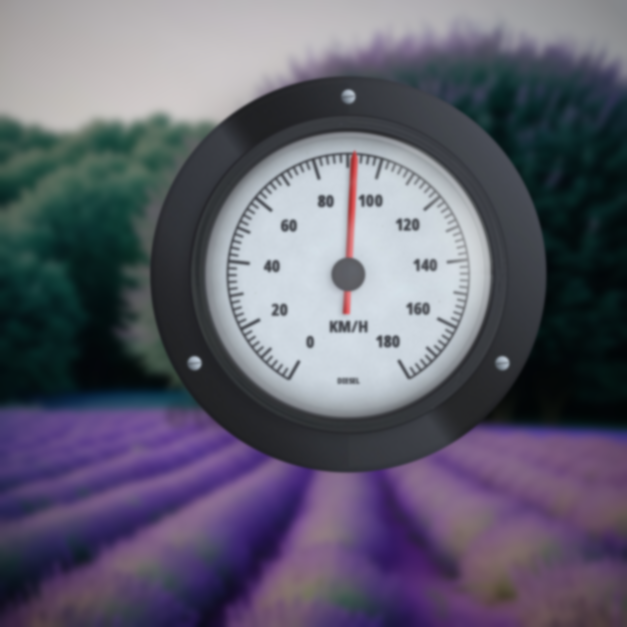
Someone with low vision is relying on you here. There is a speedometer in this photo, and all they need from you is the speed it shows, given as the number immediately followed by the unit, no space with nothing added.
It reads 92km/h
